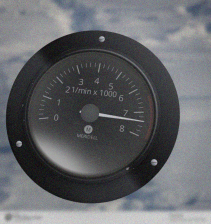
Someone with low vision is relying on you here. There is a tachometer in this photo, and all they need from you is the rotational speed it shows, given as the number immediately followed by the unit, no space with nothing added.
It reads 7400rpm
